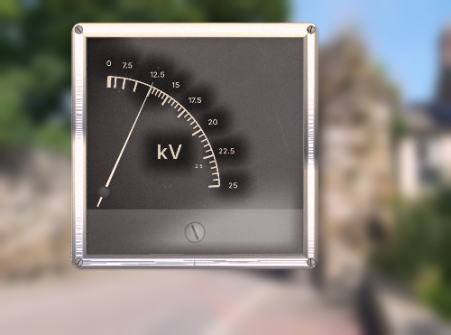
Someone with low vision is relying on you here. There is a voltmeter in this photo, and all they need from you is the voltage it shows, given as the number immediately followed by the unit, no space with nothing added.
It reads 12.5kV
